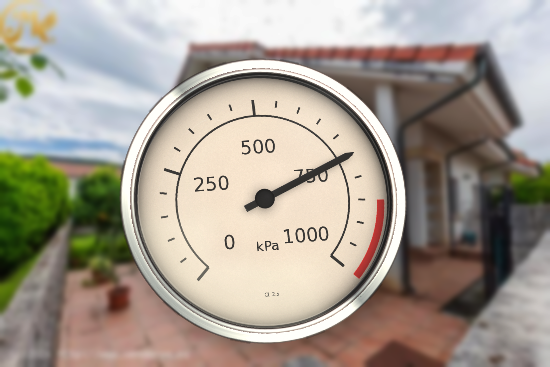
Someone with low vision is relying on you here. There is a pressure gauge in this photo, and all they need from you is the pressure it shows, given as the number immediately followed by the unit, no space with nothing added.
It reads 750kPa
